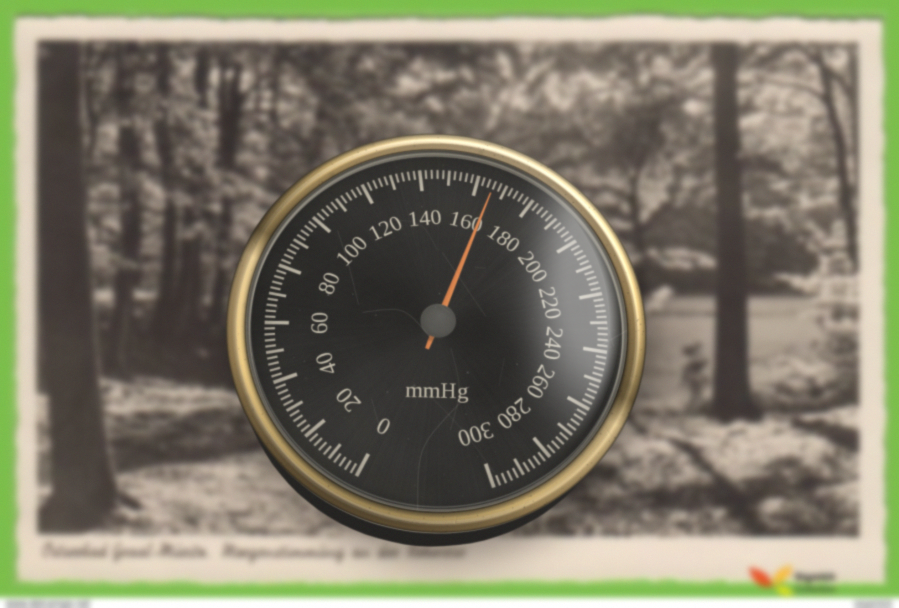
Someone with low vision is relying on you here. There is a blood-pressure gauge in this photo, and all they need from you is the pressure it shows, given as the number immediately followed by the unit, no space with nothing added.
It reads 166mmHg
